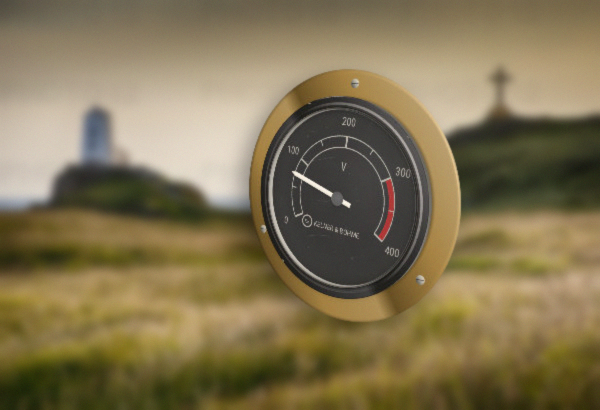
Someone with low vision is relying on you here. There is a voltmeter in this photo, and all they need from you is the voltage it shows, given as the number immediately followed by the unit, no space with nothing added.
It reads 75V
